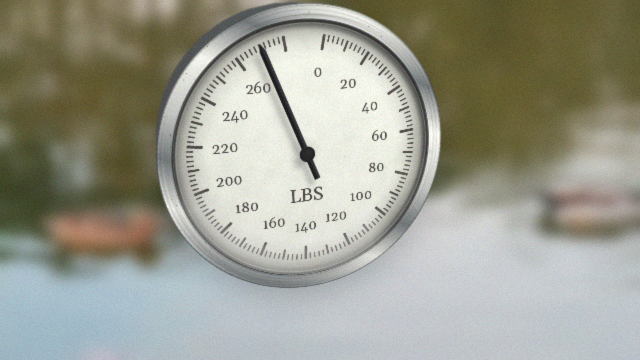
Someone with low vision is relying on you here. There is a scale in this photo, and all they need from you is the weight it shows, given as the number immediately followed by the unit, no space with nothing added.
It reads 270lb
